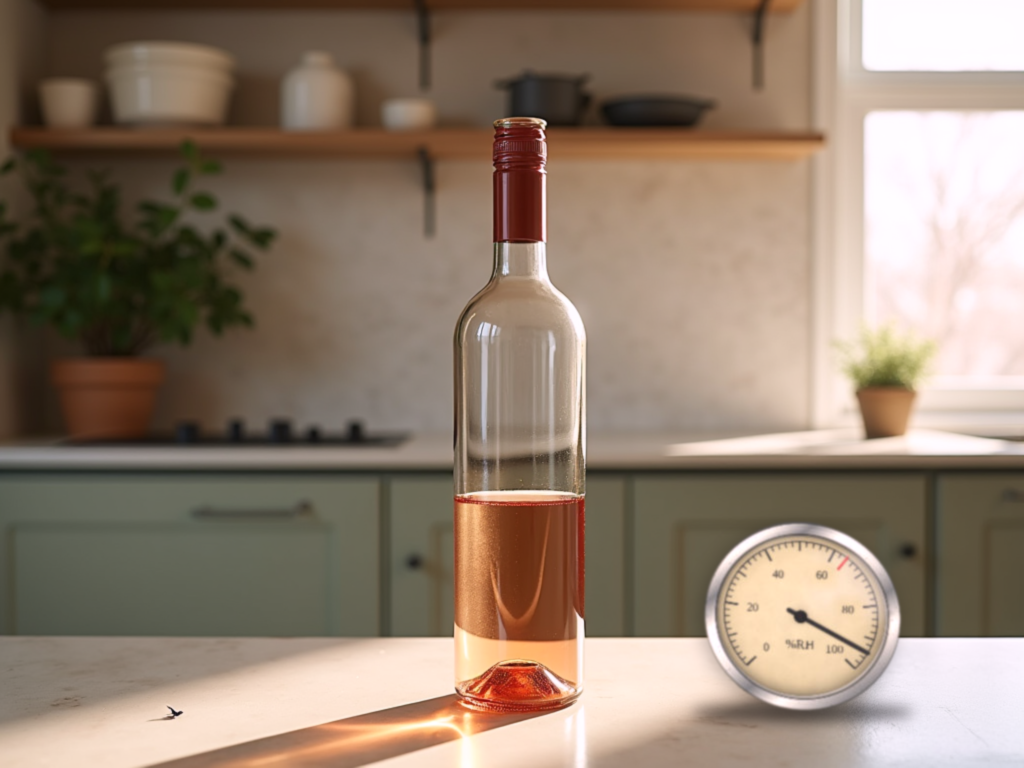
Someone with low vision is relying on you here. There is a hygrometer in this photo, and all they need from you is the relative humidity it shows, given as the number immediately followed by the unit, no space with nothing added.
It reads 94%
